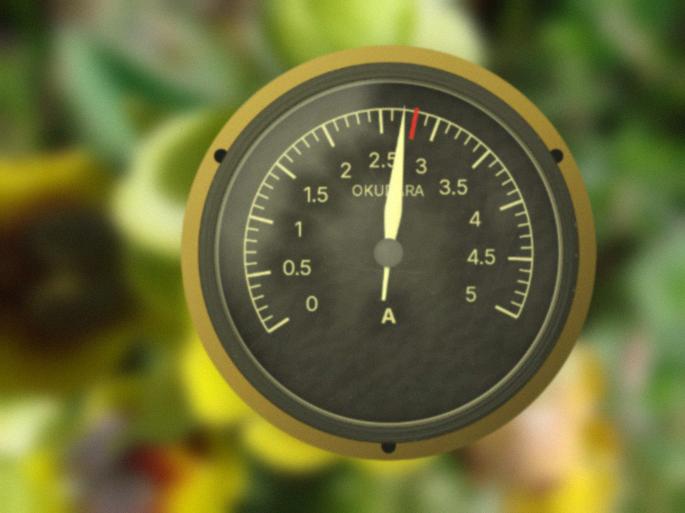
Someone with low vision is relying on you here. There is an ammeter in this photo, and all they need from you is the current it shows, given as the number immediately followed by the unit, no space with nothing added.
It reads 2.7A
